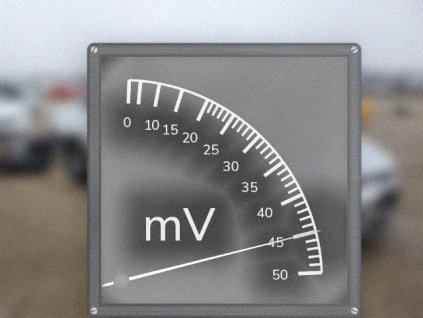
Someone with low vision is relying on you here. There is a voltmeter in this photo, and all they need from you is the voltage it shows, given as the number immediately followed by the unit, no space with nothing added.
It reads 45mV
